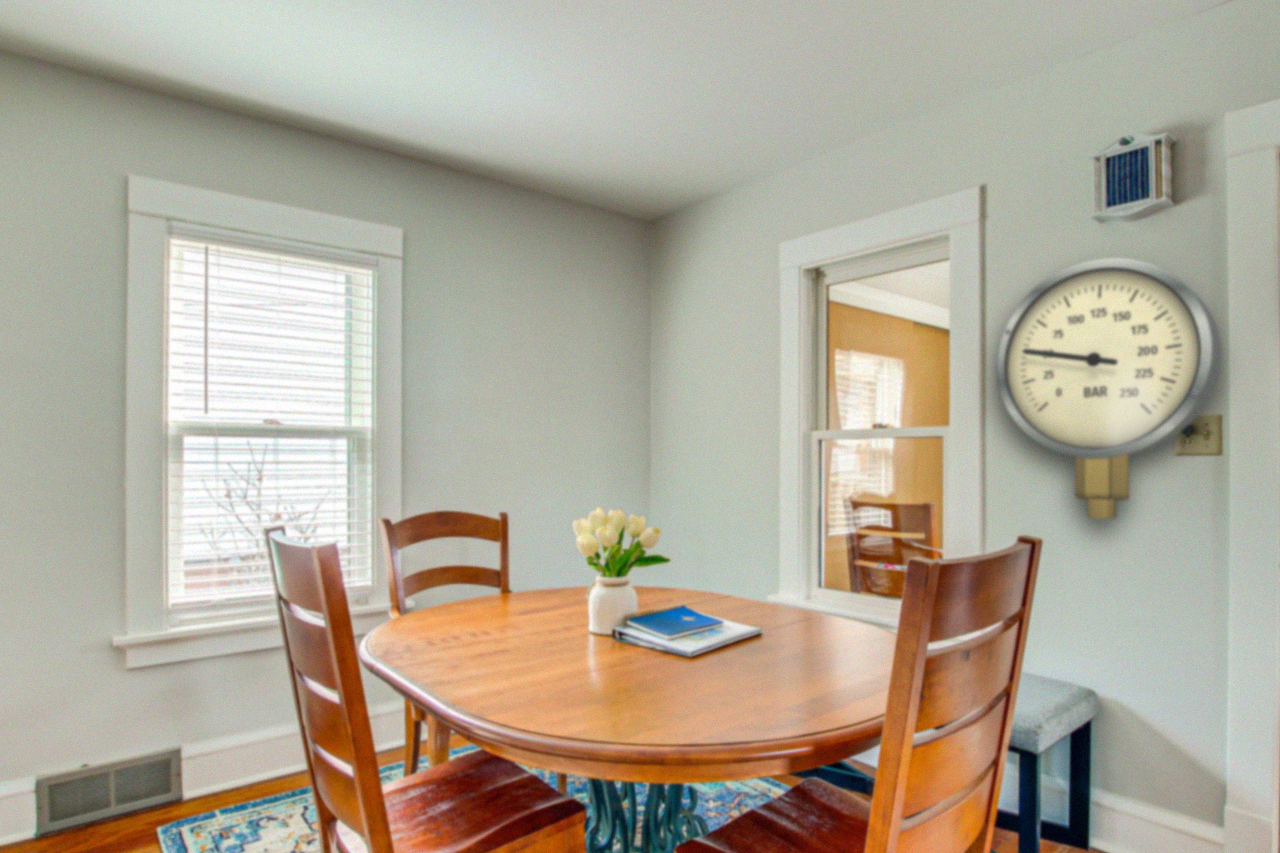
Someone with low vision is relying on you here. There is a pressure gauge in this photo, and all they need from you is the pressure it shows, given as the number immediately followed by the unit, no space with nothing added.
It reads 50bar
